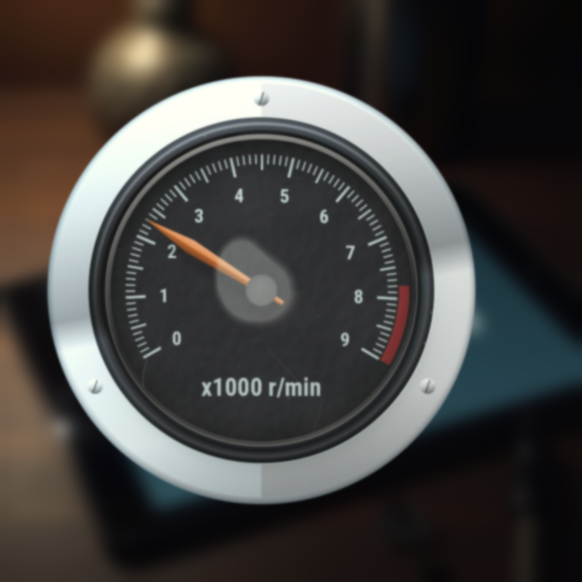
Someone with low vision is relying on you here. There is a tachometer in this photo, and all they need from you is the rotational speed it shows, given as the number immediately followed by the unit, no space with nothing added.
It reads 2300rpm
